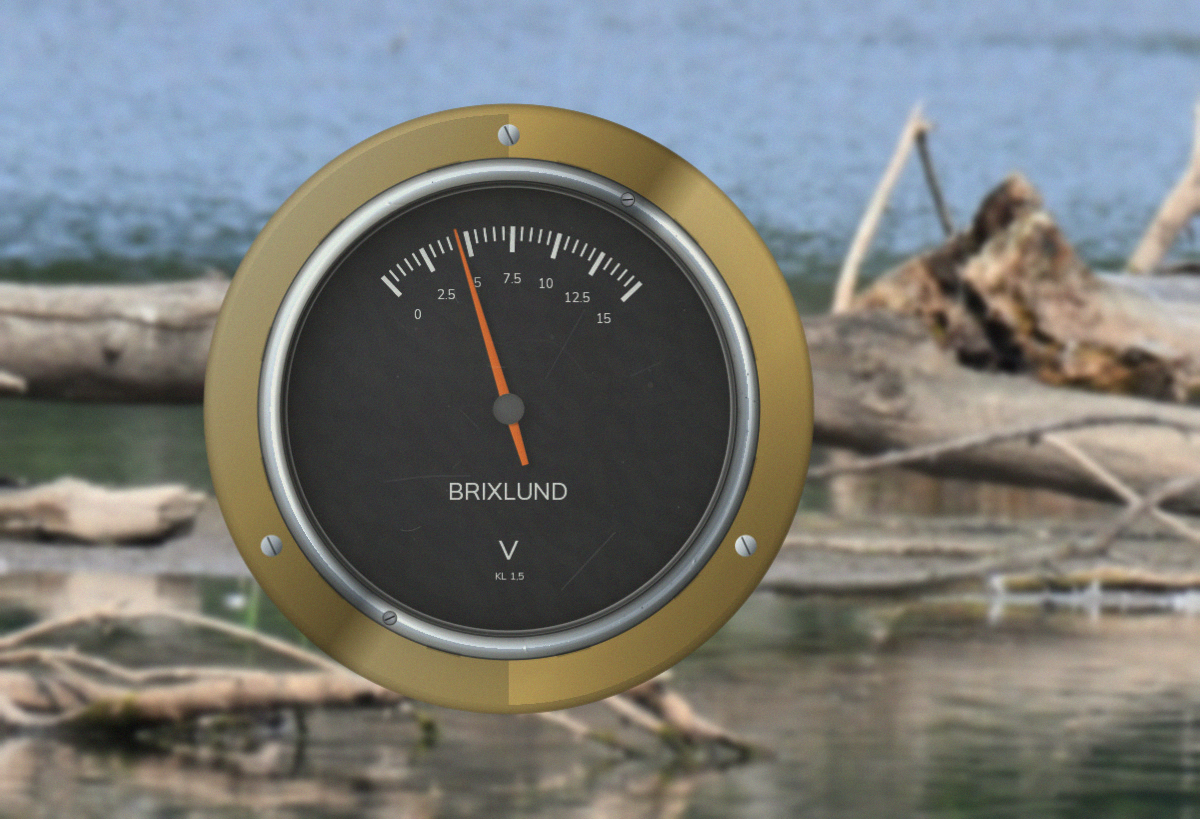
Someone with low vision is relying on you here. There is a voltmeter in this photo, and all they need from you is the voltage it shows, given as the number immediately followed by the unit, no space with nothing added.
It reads 4.5V
